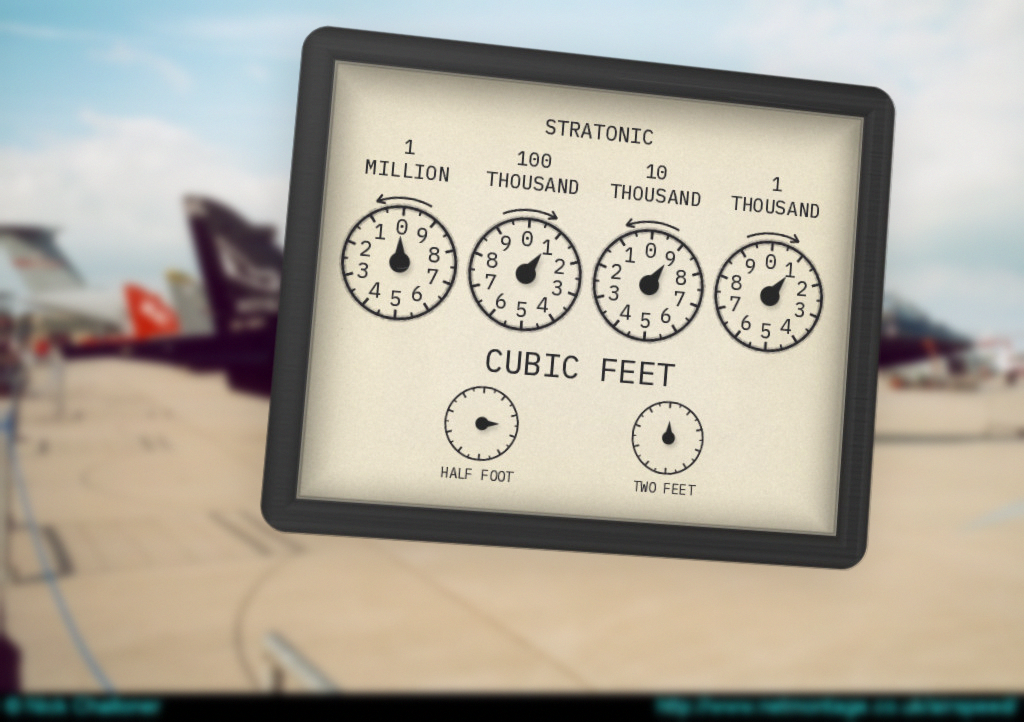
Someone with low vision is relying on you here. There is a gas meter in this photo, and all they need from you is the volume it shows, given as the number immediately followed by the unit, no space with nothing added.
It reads 9100ft³
